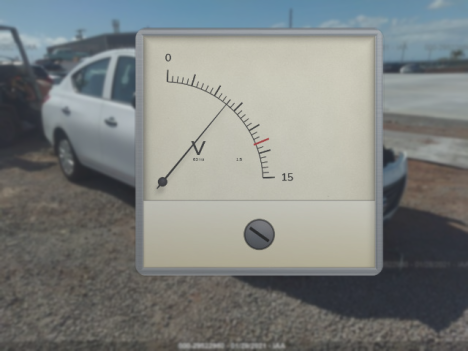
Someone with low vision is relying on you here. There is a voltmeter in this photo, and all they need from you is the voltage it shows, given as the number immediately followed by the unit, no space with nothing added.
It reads 6.5V
